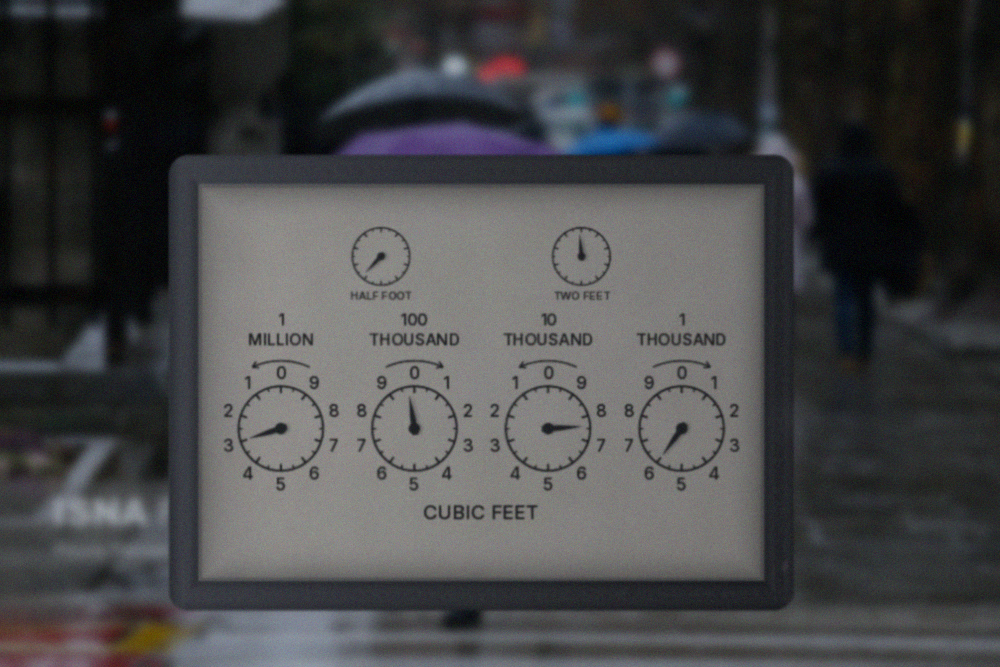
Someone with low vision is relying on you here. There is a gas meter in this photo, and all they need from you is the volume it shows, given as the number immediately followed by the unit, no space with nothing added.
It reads 297600ft³
